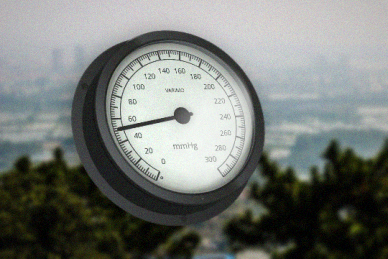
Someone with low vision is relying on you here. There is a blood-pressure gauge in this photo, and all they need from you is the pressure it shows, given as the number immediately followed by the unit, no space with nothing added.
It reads 50mmHg
